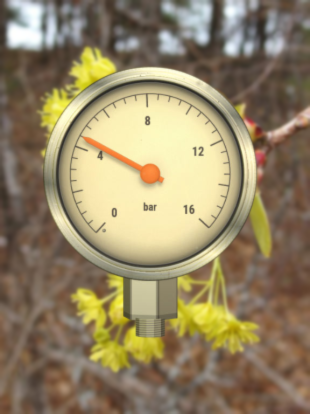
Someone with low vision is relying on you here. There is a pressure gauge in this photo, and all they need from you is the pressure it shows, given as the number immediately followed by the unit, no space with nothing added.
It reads 4.5bar
